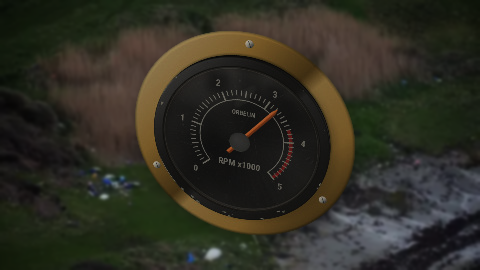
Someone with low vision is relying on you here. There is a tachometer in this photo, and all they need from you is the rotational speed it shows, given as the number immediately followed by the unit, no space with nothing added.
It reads 3200rpm
